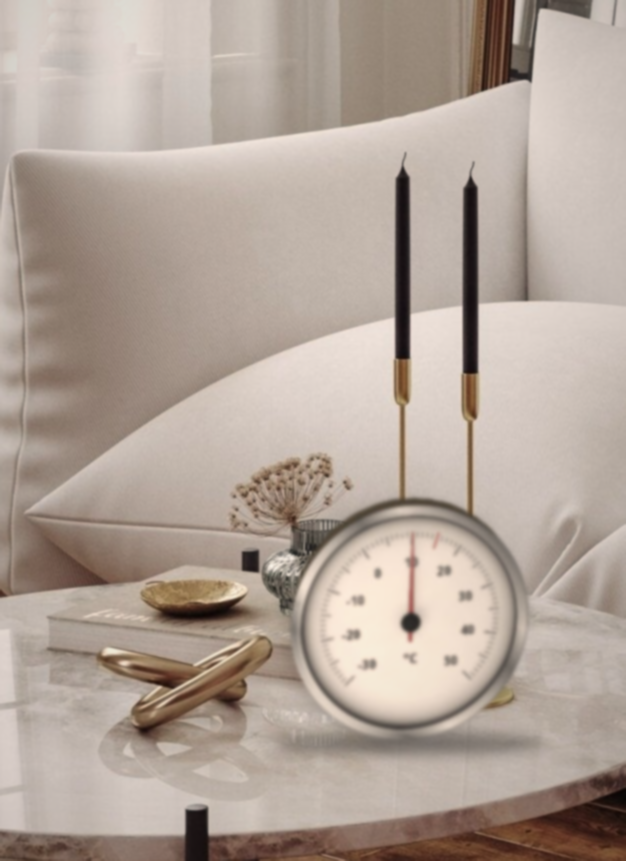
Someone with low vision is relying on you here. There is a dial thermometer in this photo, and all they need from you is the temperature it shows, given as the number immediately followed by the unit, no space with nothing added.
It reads 10°C
